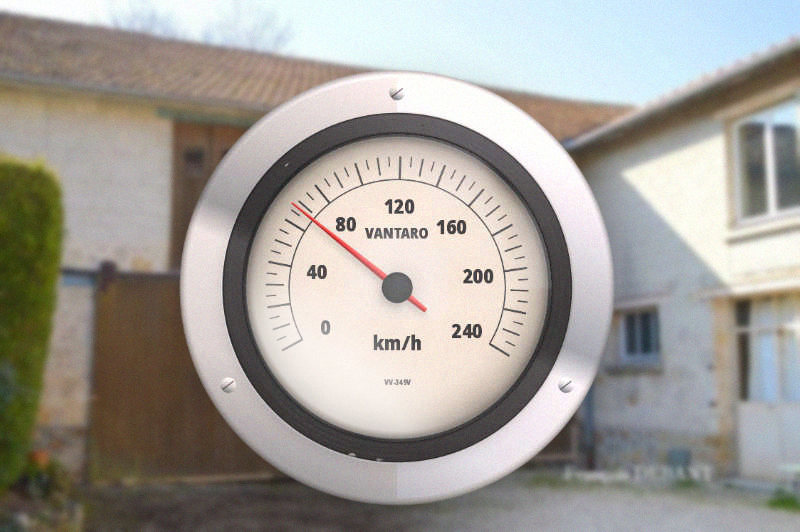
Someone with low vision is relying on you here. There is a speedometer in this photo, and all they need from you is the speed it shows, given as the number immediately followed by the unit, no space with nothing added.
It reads 67.5km/h
